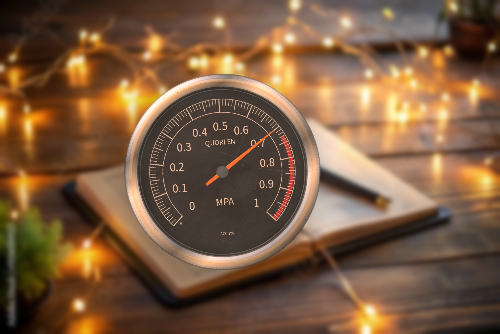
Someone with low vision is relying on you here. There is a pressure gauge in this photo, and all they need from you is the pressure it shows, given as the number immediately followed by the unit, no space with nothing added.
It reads 0.7MPa
